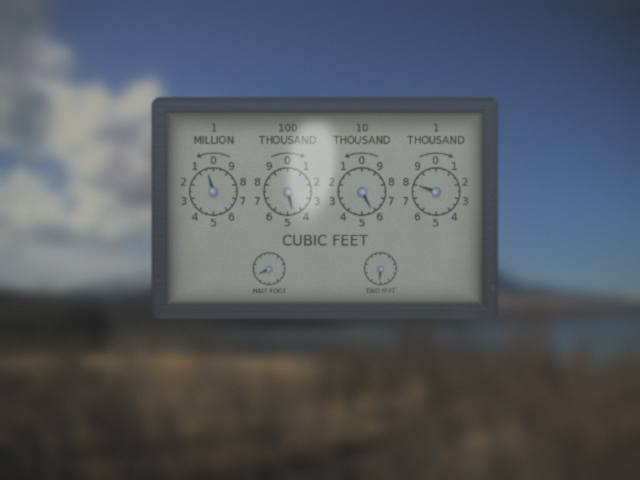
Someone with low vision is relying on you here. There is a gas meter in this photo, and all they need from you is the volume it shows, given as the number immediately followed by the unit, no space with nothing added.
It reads 45800ft³
